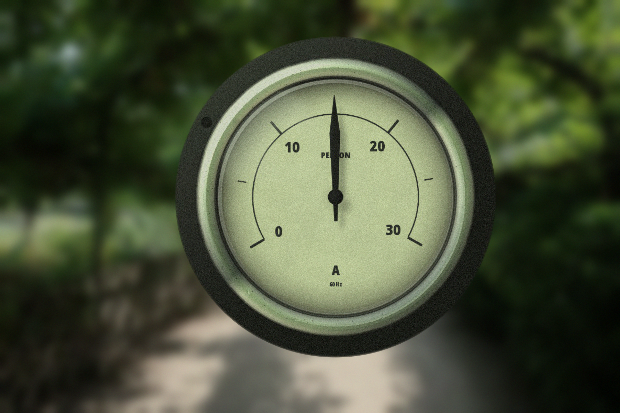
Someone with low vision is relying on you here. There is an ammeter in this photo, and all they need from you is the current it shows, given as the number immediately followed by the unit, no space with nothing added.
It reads 15A
